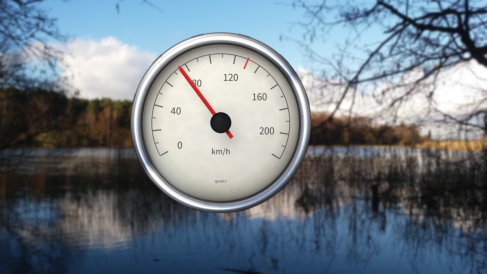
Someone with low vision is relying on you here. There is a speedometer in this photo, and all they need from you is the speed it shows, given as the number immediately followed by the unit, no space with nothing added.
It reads 75km/h
